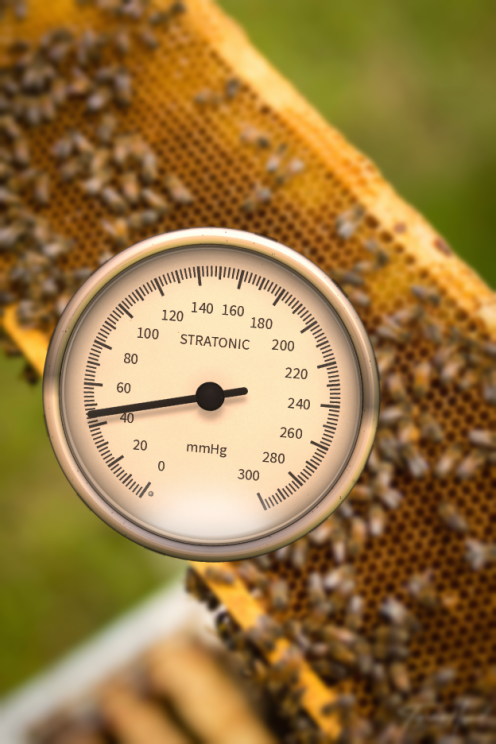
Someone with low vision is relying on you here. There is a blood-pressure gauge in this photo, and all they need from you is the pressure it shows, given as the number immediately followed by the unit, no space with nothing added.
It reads 46mmHg
